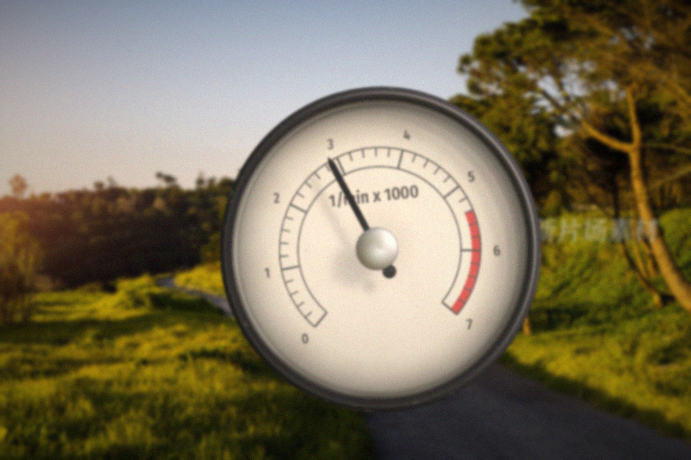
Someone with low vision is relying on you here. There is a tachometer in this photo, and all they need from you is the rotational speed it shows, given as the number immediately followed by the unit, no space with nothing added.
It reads 2900rpm
